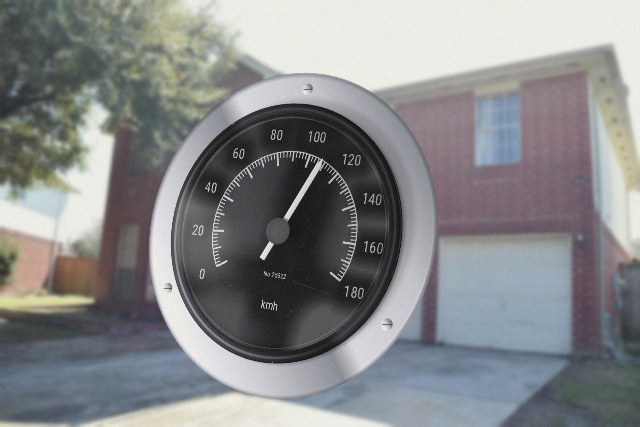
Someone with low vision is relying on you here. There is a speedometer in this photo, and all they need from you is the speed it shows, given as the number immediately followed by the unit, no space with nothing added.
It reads 110km/h
